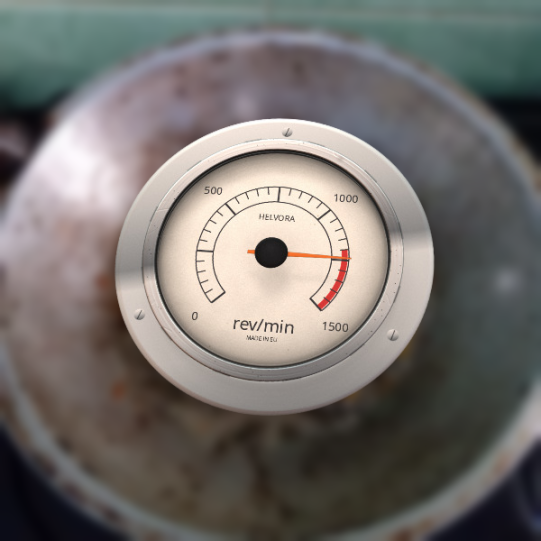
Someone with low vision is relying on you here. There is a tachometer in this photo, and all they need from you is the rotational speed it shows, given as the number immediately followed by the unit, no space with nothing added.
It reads 1250rpm
